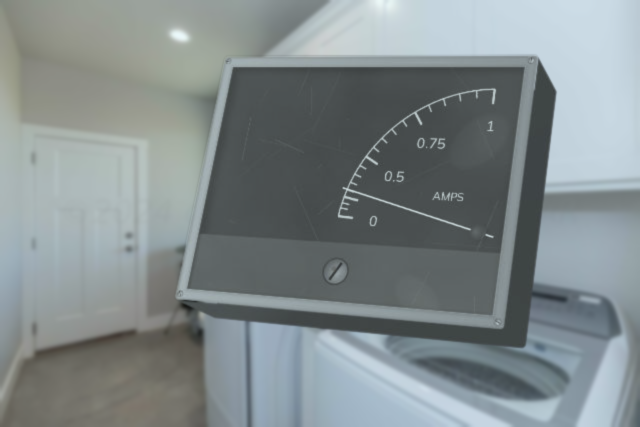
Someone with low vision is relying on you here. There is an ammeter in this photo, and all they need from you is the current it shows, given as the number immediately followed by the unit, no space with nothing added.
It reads 0.3A
